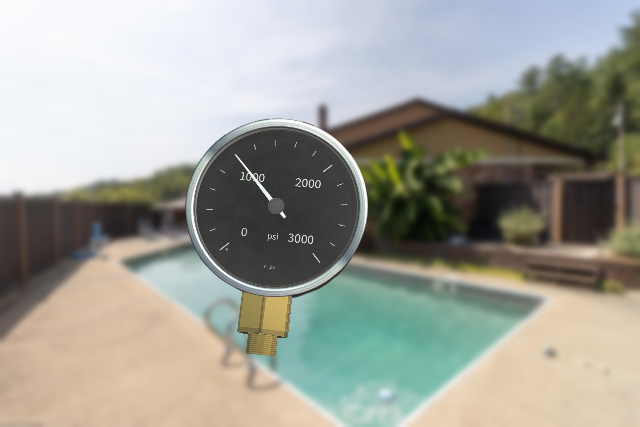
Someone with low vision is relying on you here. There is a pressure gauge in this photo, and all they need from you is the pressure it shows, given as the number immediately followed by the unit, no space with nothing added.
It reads 1000psi
